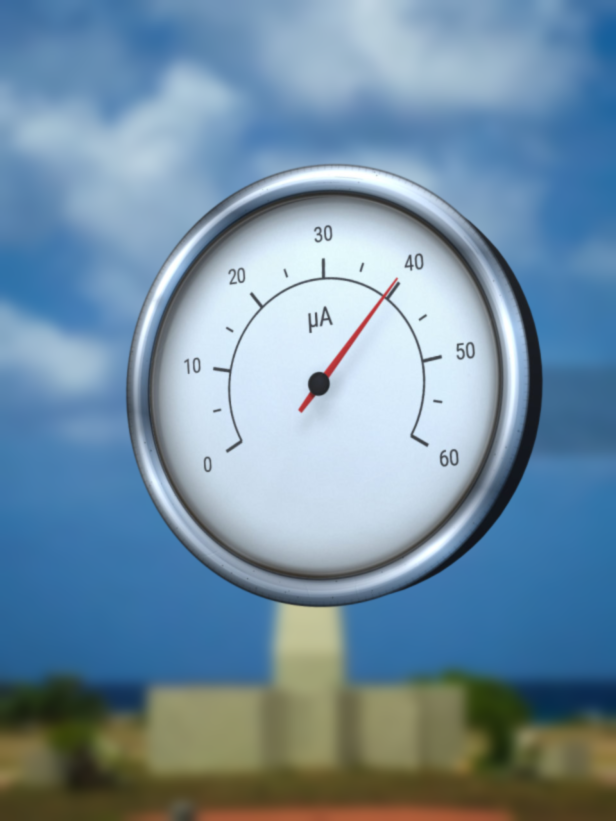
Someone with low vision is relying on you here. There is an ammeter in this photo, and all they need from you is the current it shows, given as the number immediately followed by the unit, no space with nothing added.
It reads 40µA
